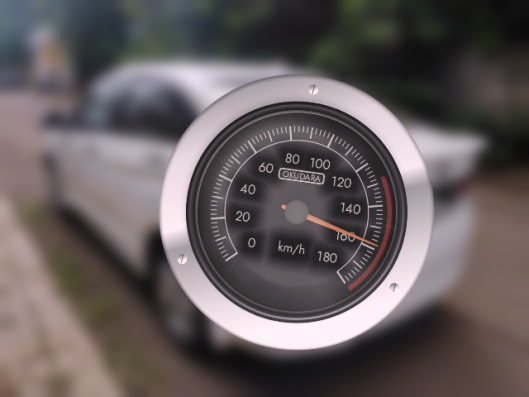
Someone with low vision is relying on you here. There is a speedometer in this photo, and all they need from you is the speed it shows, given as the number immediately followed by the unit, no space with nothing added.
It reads 158km/h
